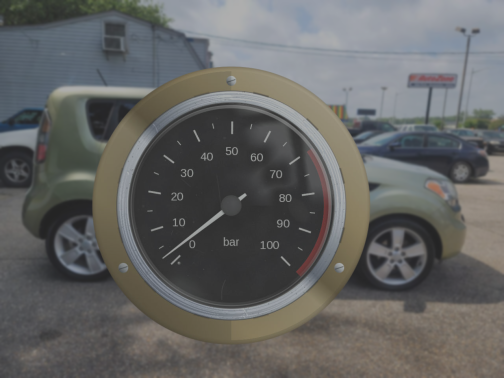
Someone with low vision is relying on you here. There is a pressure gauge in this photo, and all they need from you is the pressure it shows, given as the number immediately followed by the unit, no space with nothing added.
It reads 2.5bar
